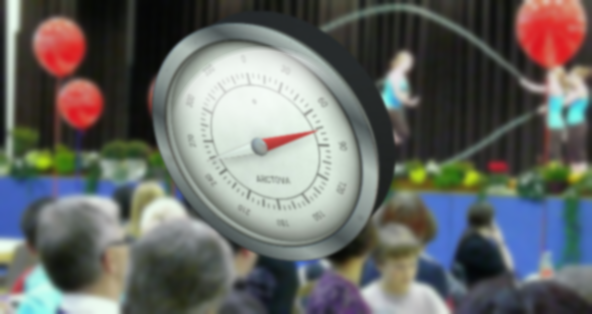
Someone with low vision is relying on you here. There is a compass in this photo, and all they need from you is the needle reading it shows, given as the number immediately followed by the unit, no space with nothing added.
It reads 75°
